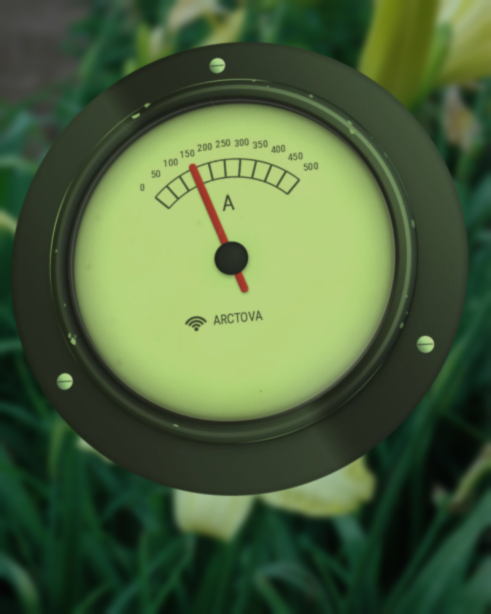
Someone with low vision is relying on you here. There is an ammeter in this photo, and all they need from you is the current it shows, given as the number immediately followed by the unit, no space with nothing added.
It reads 150A
